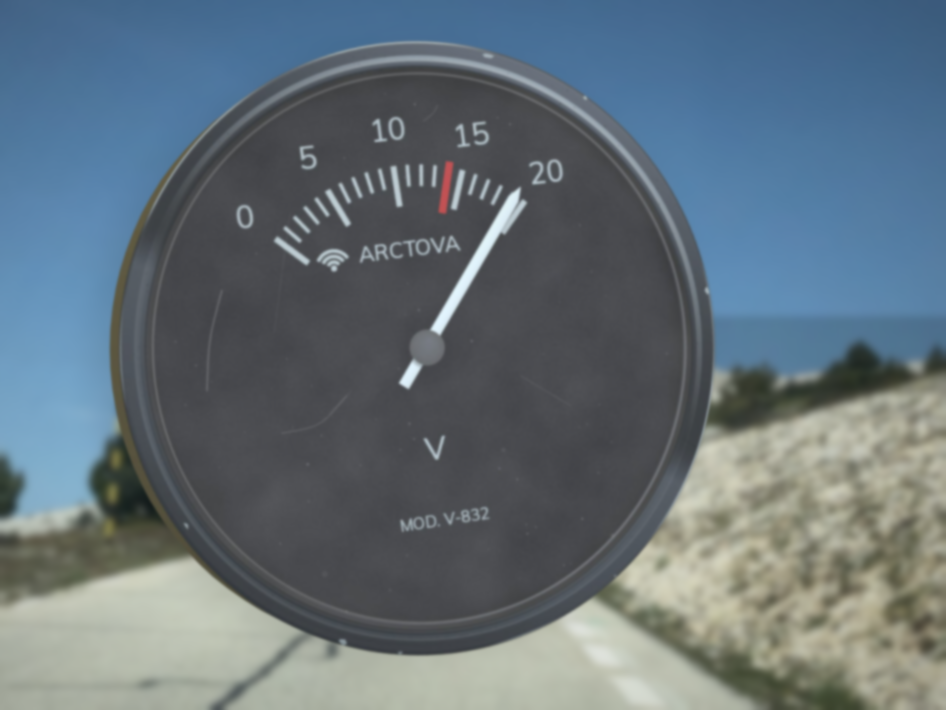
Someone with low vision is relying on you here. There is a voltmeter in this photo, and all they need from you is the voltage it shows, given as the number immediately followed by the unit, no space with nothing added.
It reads 19V
